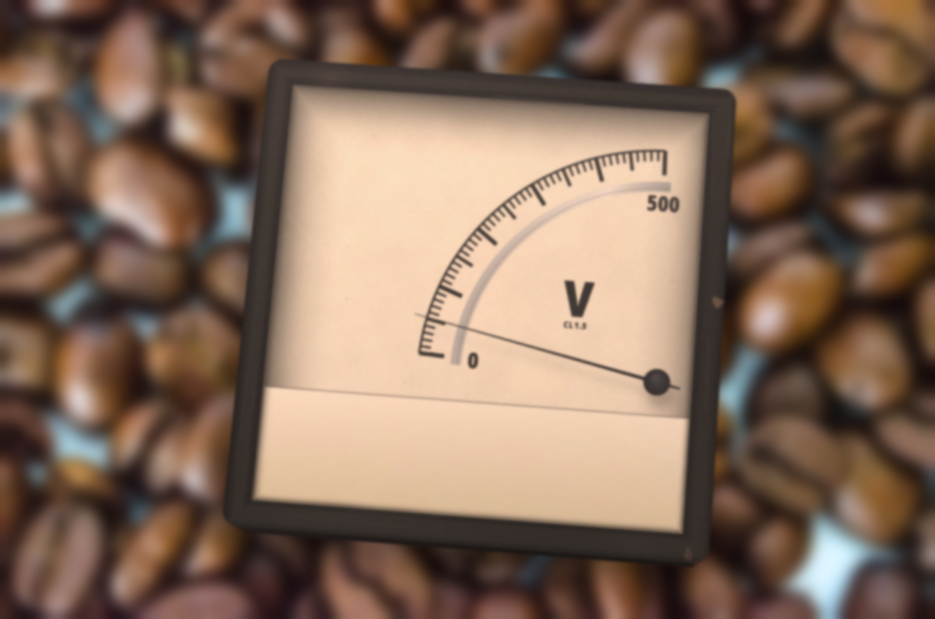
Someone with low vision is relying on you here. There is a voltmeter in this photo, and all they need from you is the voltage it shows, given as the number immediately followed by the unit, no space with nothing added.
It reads 50V
